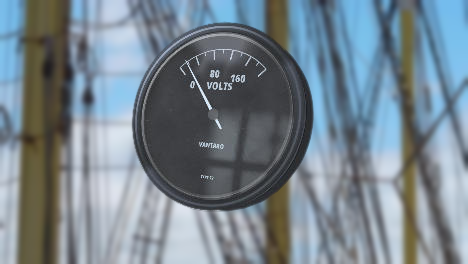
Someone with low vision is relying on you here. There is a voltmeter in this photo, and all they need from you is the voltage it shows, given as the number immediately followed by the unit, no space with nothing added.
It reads 20V
